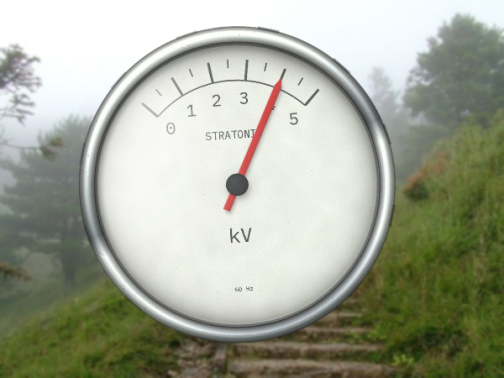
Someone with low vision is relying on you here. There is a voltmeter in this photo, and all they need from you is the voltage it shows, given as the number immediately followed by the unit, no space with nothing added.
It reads 4kV
